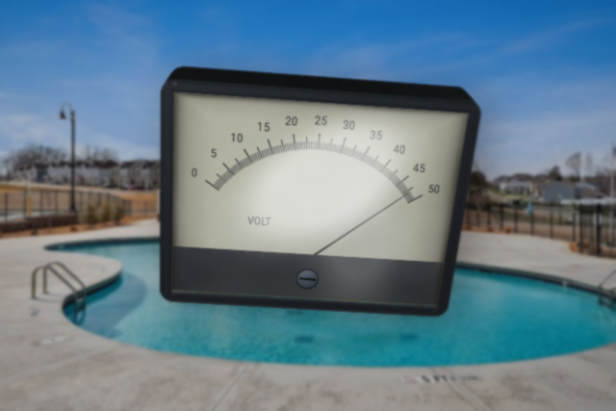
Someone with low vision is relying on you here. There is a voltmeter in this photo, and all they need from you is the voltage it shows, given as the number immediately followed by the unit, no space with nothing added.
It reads 47.5V
